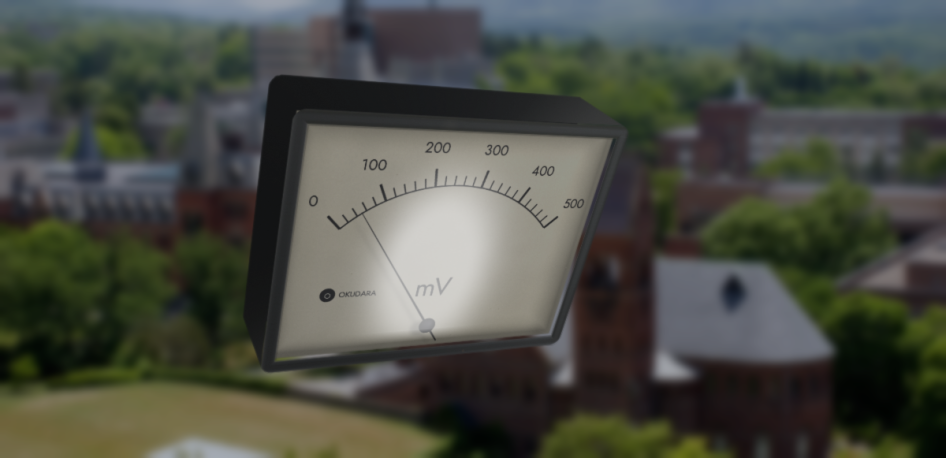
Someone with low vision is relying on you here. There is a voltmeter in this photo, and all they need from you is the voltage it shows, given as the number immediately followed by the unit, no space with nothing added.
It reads 50mV
